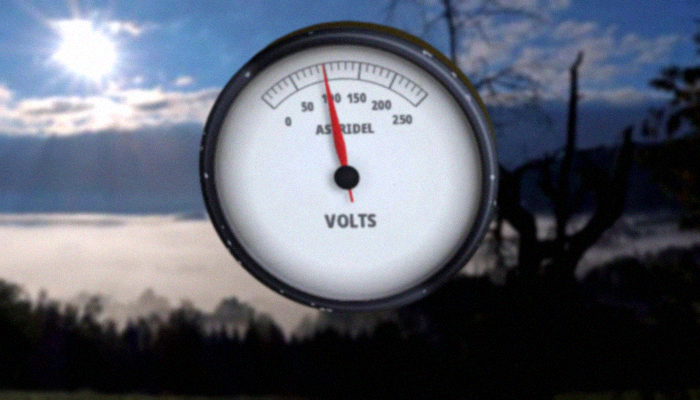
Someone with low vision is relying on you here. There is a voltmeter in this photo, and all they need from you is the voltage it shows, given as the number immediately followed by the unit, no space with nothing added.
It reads 100V
